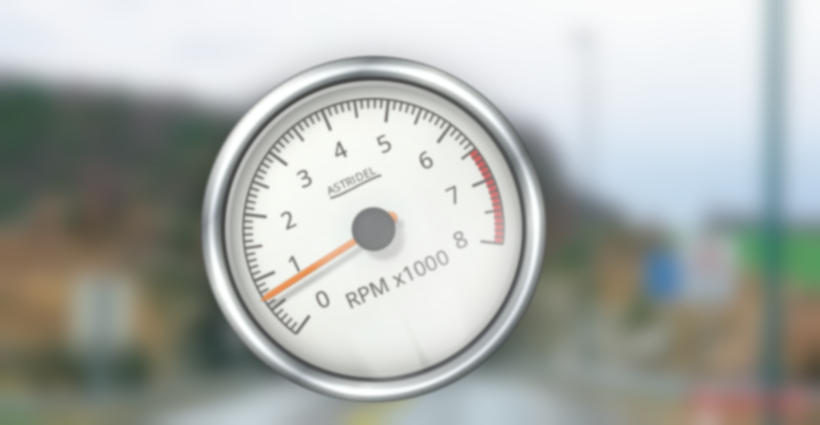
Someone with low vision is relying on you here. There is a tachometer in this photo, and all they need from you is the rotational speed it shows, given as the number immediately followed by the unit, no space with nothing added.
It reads 700rpm
